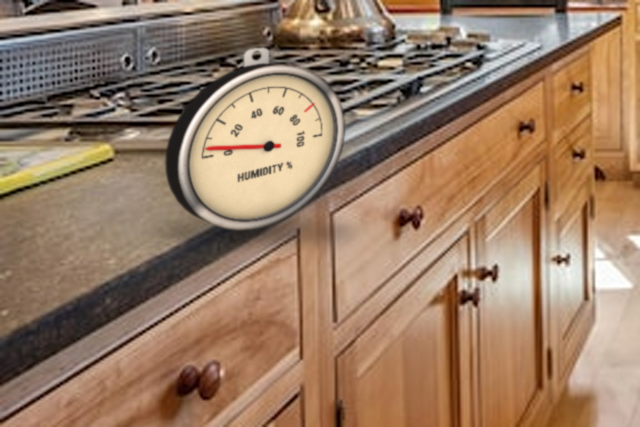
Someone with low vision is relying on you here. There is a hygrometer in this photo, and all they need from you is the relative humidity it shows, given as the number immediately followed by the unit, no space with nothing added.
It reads 5%
